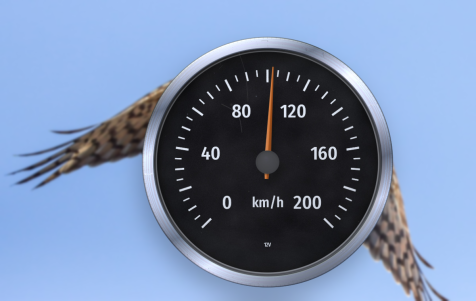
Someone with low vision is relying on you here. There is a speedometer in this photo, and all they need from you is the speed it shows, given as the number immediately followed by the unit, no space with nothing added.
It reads 102.5km/h
